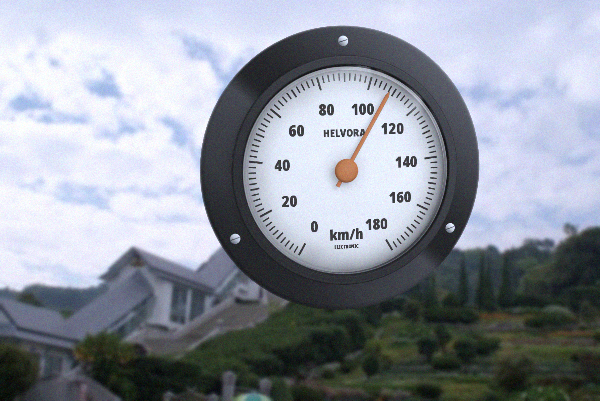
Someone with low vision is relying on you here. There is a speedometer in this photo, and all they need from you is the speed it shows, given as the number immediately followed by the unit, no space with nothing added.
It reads 108km/h
